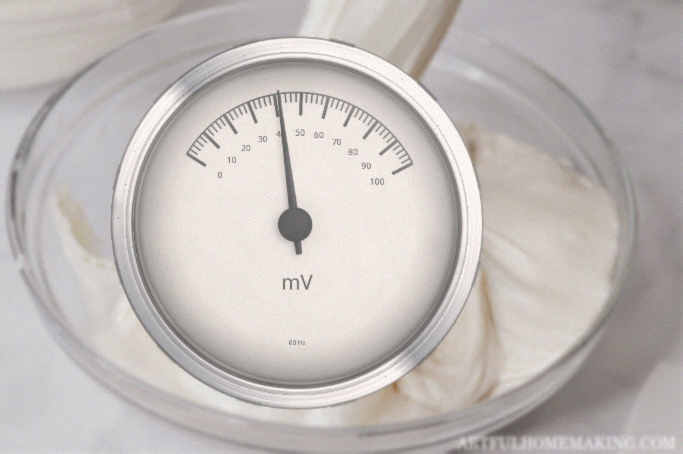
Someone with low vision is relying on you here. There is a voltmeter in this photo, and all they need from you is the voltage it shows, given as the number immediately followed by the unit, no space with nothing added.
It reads 42mV
